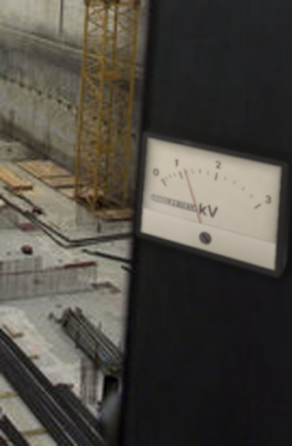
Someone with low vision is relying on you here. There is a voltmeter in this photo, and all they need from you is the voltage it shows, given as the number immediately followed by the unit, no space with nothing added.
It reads 1.2kV
